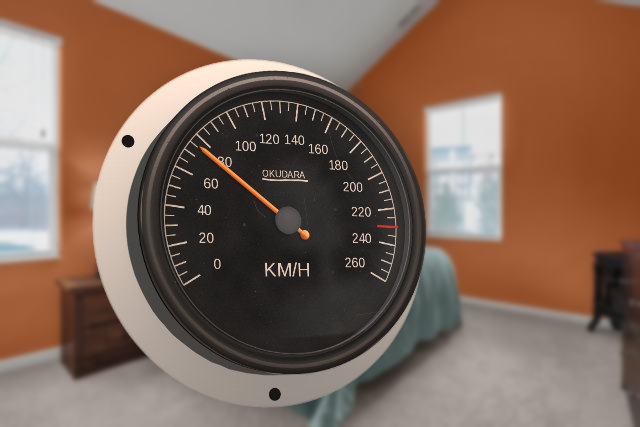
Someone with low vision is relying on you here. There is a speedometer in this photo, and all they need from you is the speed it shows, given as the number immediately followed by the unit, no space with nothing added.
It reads 75km/h
